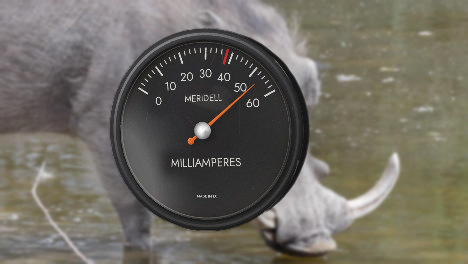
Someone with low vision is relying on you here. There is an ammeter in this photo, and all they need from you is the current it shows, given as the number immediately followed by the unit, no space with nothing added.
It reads 54mA
